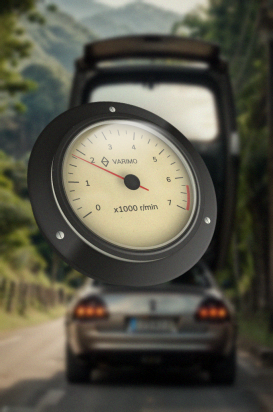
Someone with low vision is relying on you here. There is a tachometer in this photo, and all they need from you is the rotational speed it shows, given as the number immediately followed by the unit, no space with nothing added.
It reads 1750rpm
